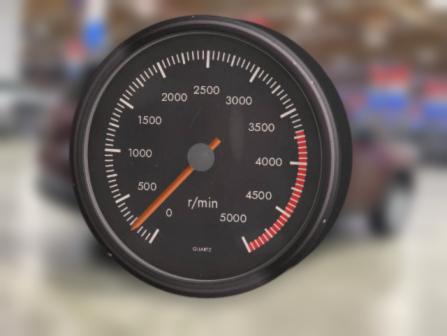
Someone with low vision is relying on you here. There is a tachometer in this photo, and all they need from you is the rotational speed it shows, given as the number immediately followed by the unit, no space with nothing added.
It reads 200rpm
